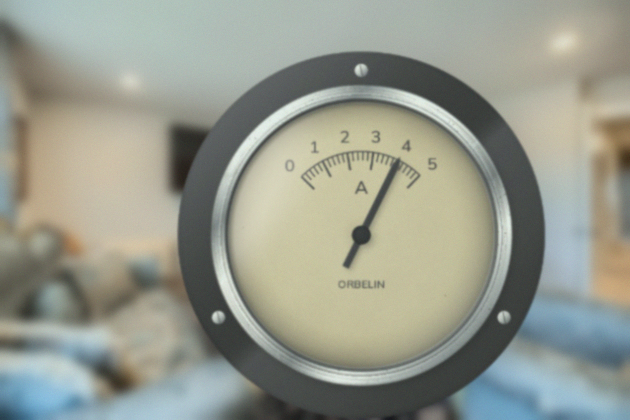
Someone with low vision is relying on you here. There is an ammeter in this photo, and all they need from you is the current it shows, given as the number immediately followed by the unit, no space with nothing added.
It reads 4A
